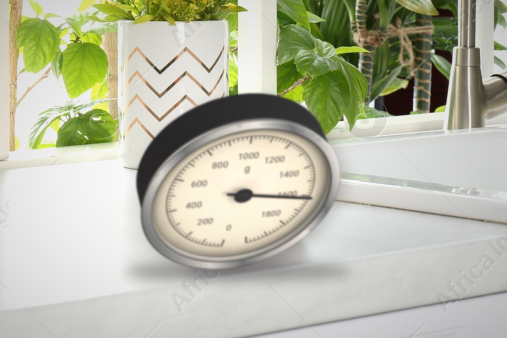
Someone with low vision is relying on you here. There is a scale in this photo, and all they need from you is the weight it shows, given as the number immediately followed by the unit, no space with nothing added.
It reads 1600g
